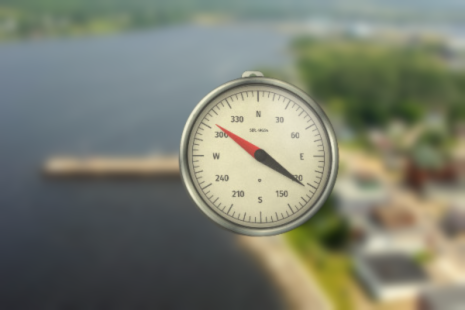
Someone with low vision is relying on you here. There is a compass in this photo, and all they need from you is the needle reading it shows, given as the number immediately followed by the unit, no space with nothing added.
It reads 305°
